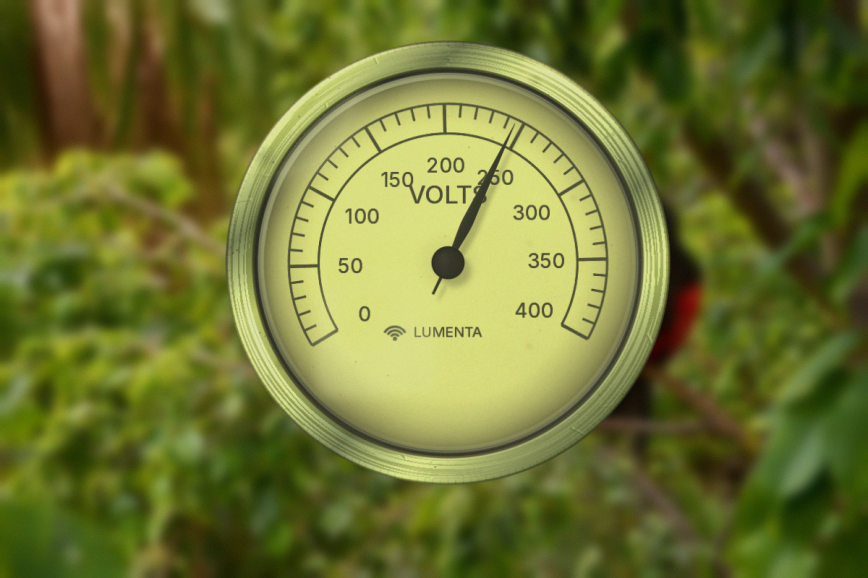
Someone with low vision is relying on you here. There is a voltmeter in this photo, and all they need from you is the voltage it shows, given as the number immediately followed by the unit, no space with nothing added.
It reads 245V
